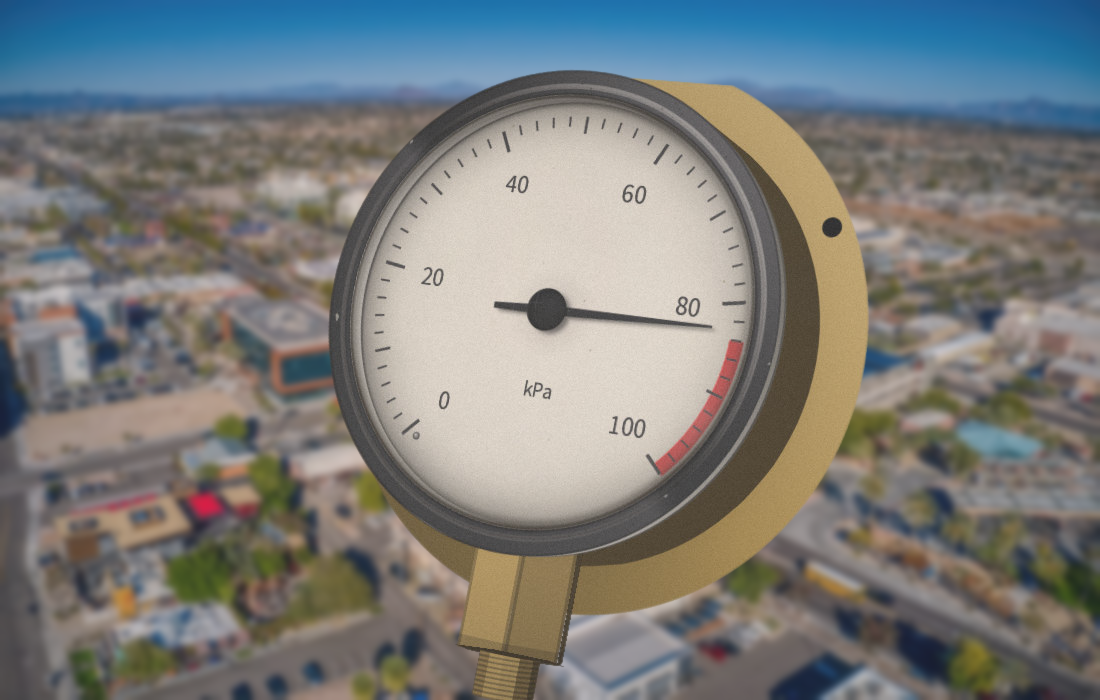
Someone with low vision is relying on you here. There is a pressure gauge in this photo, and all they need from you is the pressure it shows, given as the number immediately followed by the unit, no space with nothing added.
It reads 83kPa
